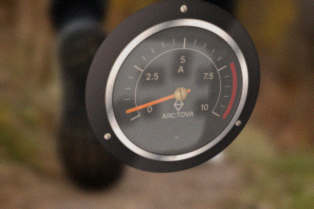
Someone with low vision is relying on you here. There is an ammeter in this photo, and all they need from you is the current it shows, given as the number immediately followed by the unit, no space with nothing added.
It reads 0.5A
